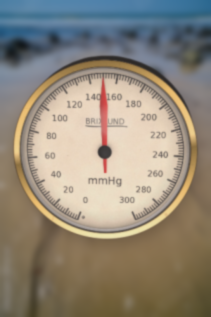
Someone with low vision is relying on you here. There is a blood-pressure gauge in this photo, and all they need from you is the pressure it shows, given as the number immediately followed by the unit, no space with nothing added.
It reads 150mmHg
